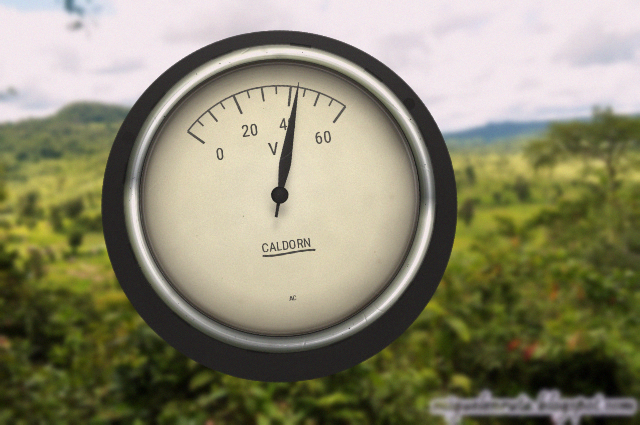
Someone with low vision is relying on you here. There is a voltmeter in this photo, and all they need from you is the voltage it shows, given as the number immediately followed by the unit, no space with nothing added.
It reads 42.5V
